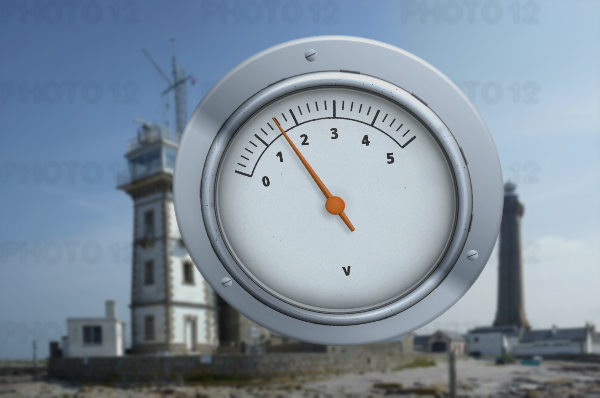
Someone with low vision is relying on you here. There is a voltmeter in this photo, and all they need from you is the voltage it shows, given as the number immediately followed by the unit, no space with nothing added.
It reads 1.6V
